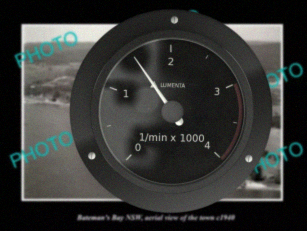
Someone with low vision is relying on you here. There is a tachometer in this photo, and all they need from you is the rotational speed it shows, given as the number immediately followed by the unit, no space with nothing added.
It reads 1500rpm
